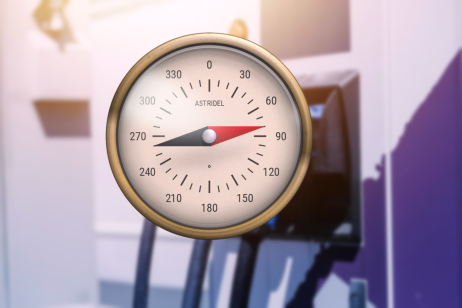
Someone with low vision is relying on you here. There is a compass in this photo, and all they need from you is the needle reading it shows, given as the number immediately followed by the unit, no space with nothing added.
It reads 80°
